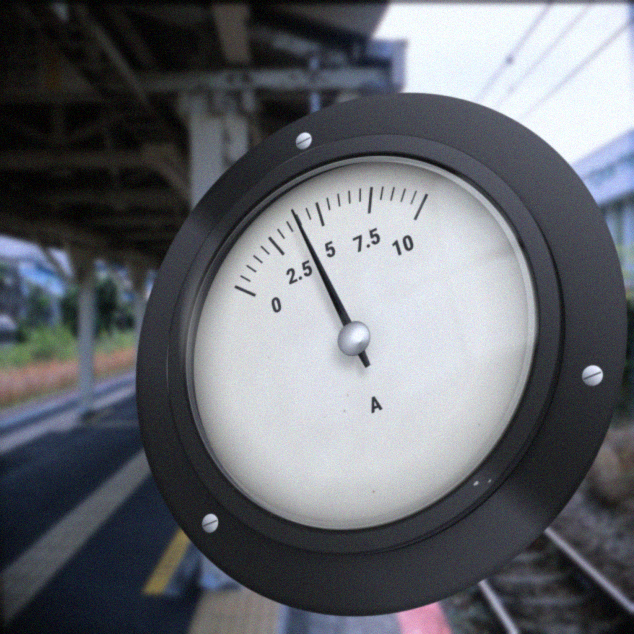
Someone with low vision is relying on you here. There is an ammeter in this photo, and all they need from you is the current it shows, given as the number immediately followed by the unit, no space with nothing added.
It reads 4A
